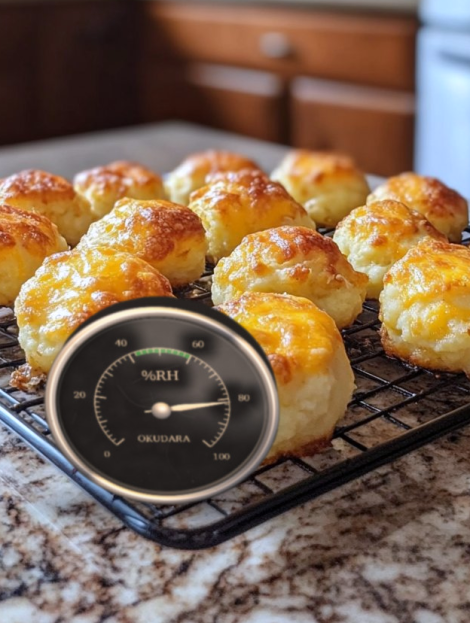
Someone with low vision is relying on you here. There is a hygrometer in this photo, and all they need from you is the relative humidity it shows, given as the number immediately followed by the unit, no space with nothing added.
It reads 80%
